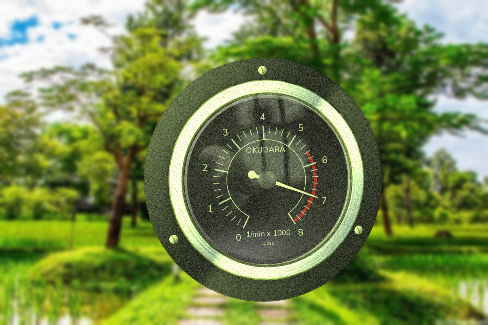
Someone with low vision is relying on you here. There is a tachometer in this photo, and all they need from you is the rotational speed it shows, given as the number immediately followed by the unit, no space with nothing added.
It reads 7000rpm
